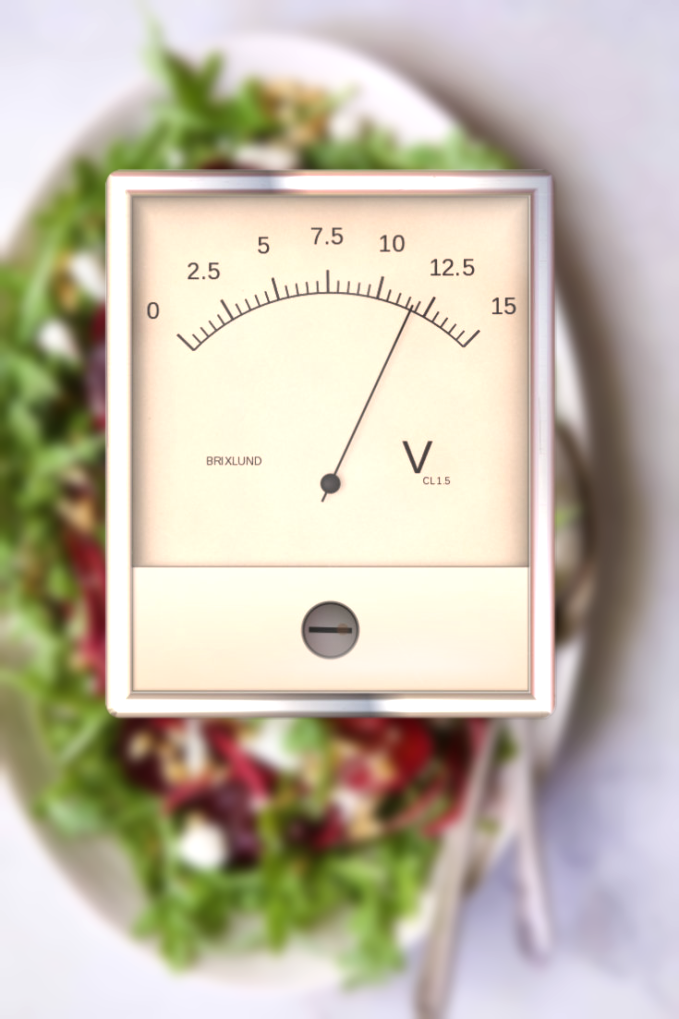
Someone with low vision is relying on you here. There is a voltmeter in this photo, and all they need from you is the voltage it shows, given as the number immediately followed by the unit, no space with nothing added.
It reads 11.75V
